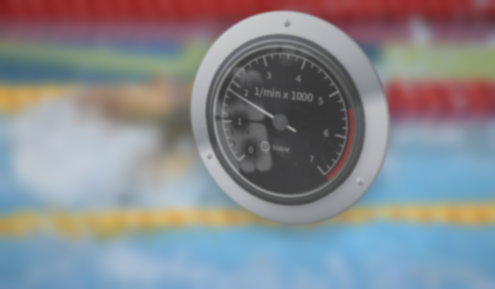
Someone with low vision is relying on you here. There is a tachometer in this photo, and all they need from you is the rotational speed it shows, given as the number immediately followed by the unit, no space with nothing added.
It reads 1800rpm
